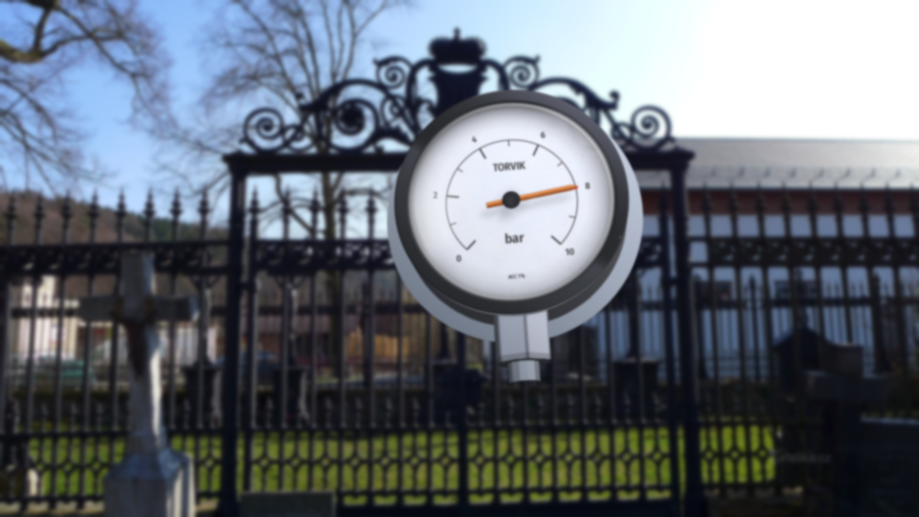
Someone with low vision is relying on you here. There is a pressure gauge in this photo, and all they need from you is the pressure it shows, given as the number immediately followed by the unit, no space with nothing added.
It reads 8bar
